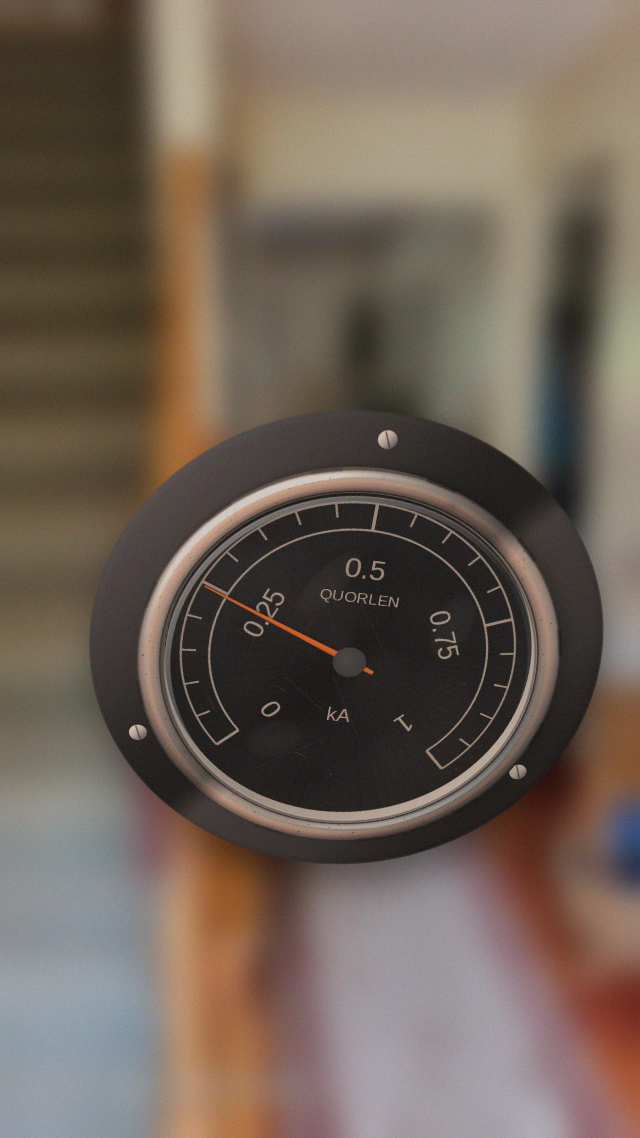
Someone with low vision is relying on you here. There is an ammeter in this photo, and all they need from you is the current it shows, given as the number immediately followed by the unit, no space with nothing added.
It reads 0.25kA
